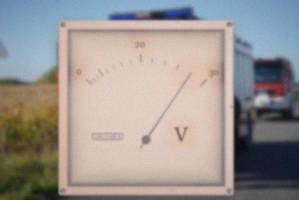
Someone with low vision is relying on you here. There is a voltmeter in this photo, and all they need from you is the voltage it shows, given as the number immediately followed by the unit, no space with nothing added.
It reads 28V
